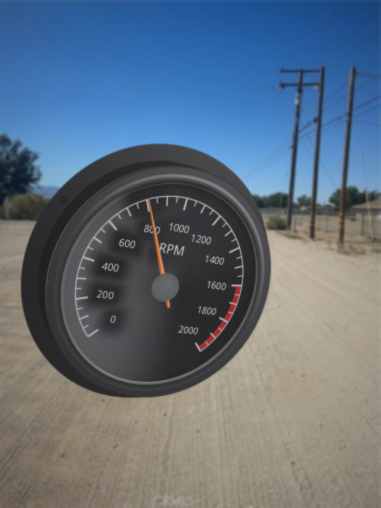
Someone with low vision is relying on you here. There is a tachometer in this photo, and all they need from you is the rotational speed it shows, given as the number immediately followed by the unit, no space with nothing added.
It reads 800rpm
